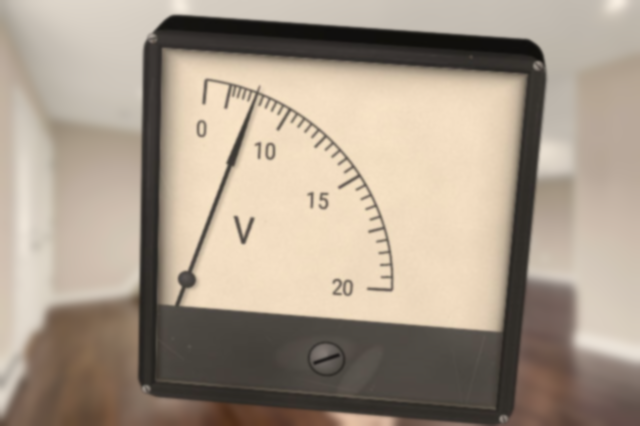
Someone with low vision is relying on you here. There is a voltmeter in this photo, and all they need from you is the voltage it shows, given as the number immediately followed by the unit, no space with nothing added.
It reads 7.5V
